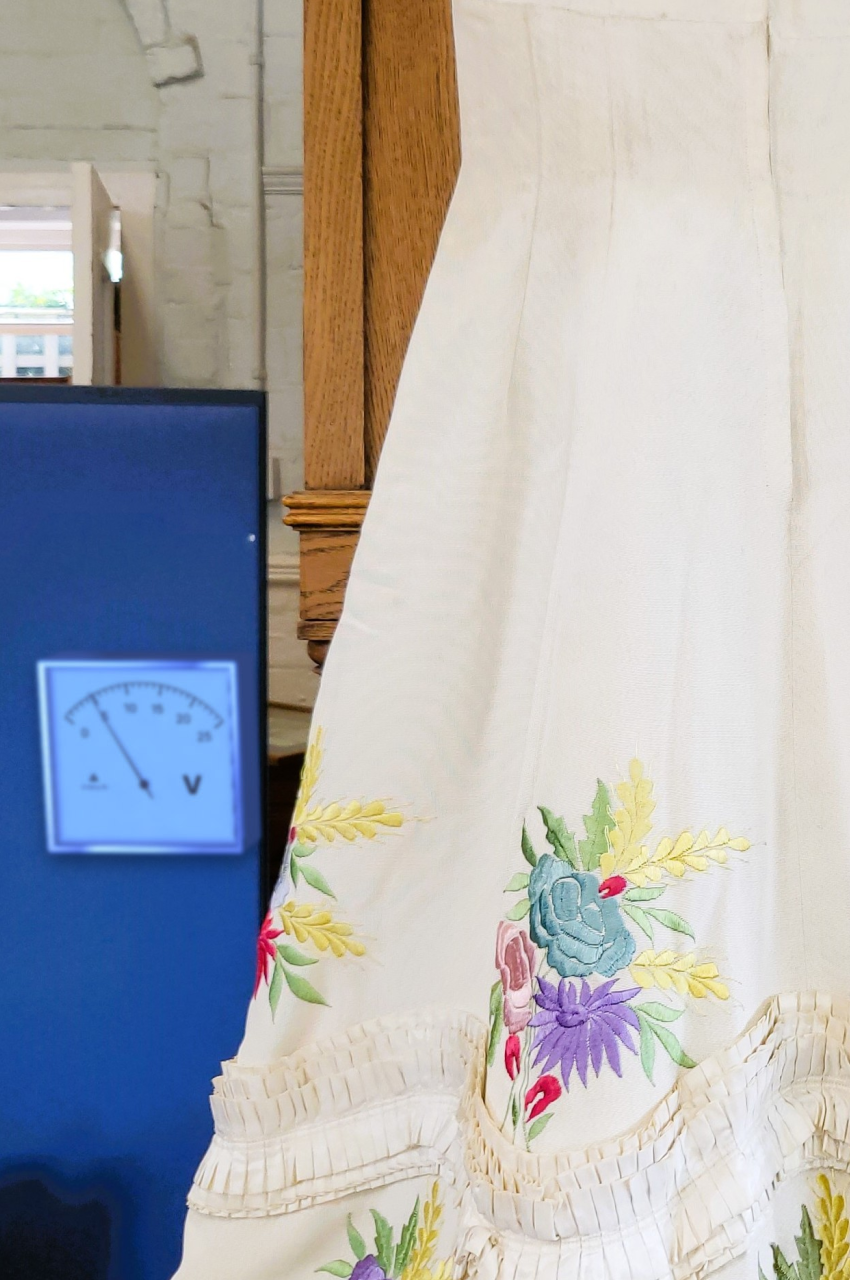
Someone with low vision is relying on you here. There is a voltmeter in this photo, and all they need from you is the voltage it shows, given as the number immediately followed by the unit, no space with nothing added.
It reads 5V
